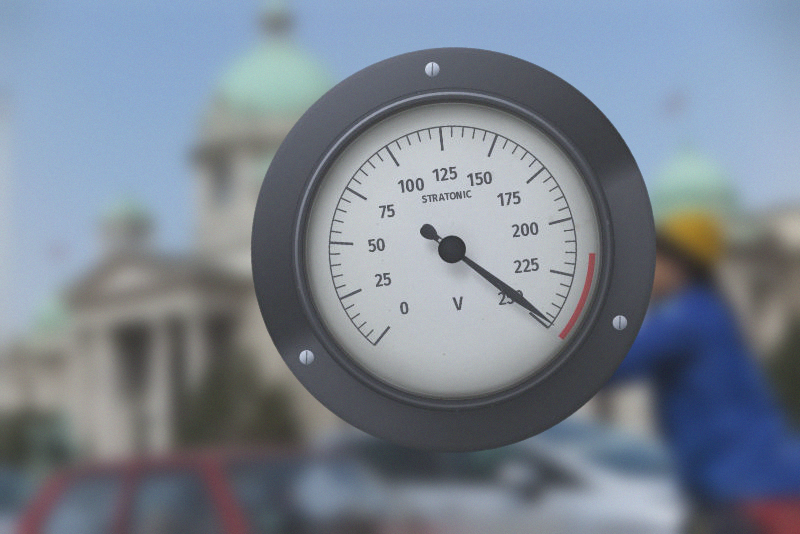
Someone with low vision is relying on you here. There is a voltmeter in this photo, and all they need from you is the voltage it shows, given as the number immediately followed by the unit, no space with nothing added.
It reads 247.5V
